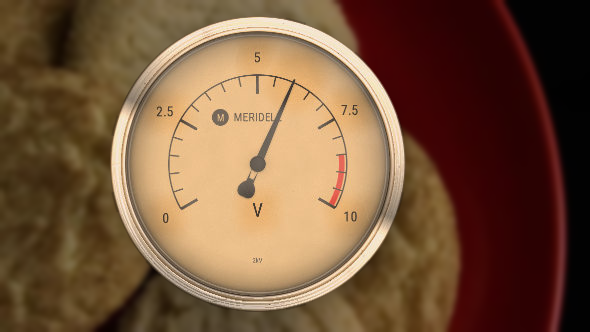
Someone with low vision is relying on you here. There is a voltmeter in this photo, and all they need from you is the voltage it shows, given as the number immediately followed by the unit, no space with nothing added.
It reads 6V
